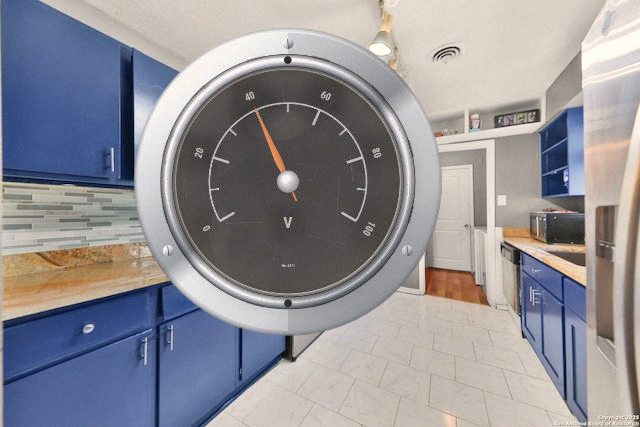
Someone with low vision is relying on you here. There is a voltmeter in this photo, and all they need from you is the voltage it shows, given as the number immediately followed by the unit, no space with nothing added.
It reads 40V
